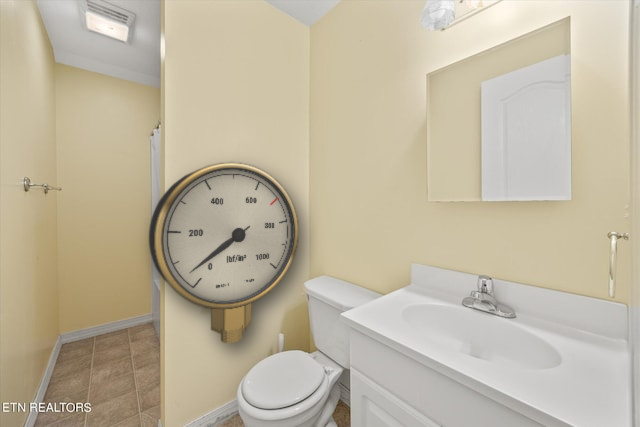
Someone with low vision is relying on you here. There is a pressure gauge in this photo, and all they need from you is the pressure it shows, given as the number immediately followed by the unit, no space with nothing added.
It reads 50psi
